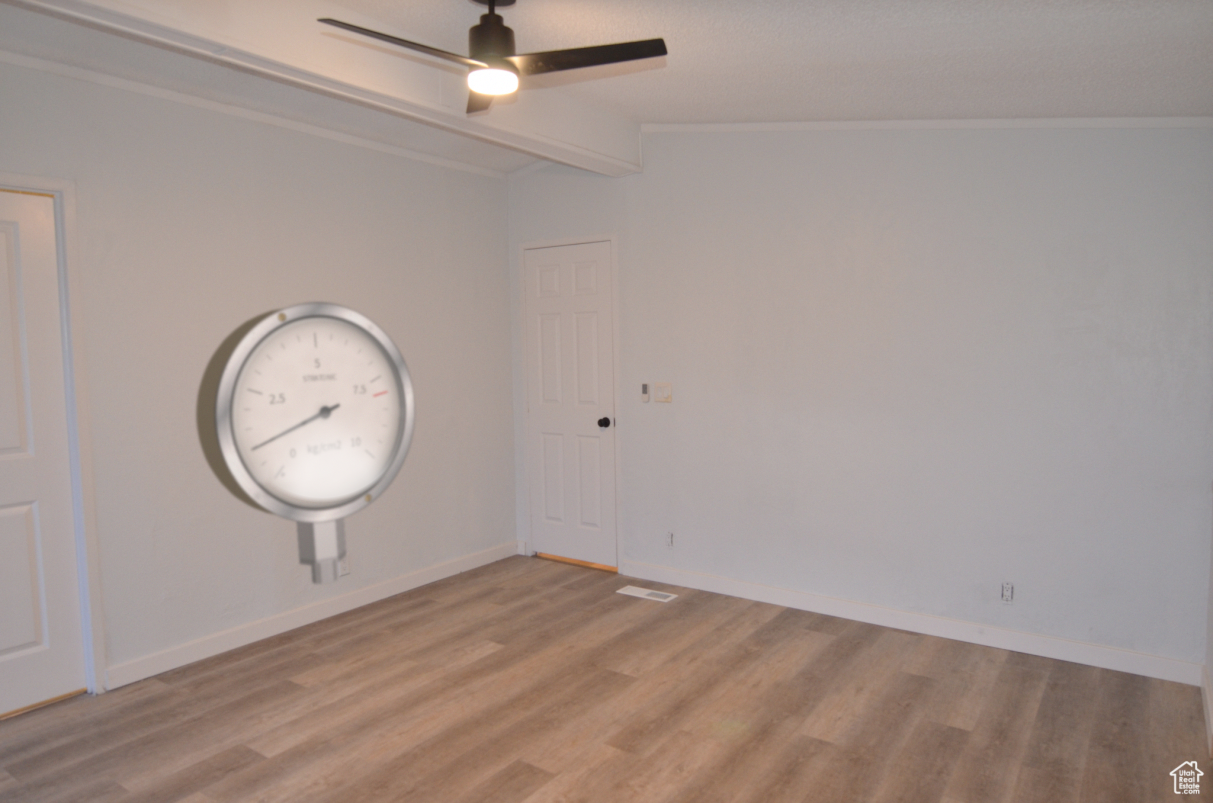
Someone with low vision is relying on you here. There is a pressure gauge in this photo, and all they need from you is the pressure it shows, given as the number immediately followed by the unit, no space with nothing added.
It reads 1kg/cm²
